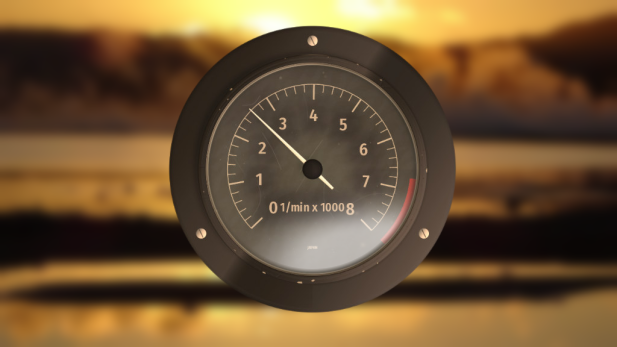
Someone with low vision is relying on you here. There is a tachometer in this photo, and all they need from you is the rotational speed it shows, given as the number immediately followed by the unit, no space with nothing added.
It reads 2600rpm
